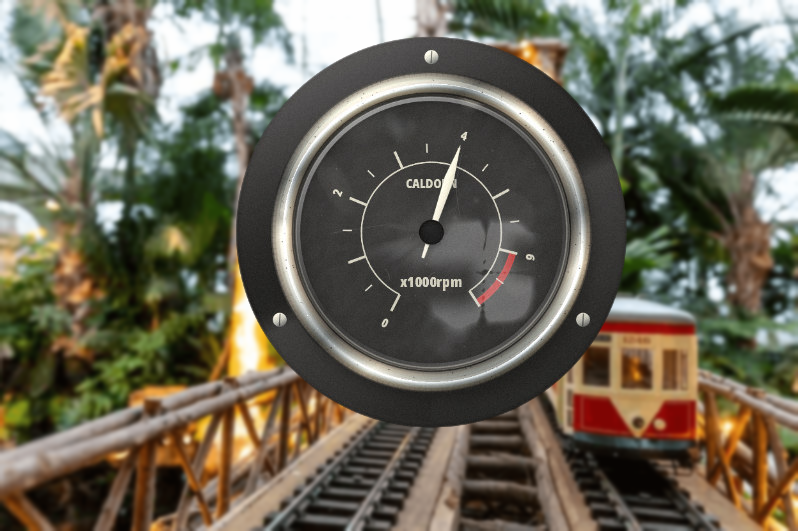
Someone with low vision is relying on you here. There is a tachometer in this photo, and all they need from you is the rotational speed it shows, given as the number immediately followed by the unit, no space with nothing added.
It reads 4000rpm
